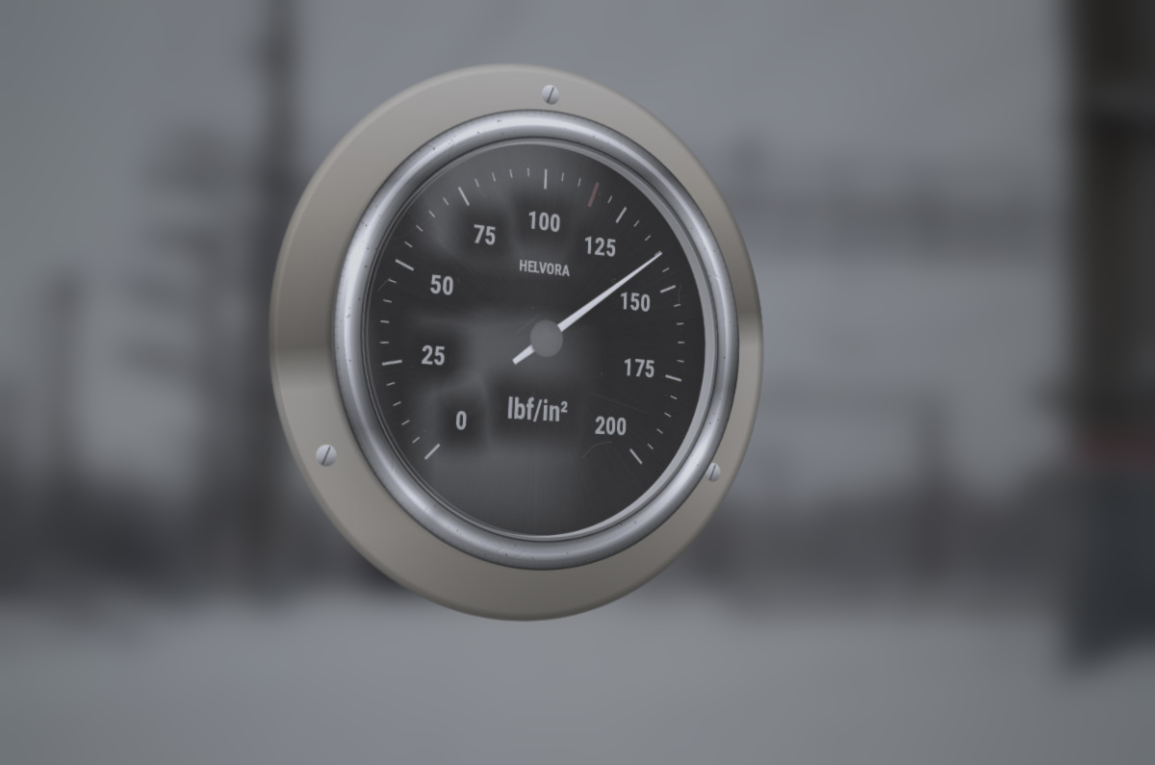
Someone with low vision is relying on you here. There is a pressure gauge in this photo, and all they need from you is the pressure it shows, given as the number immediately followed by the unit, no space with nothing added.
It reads 140psi
